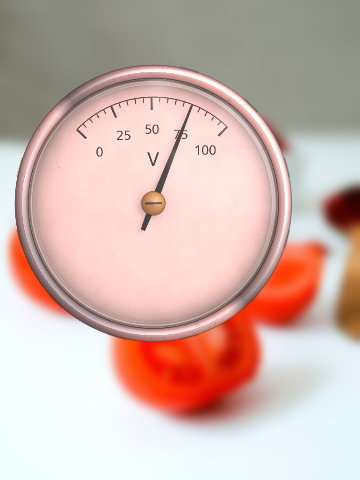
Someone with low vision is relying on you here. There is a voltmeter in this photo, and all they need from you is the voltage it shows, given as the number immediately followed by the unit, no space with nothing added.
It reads 75V
